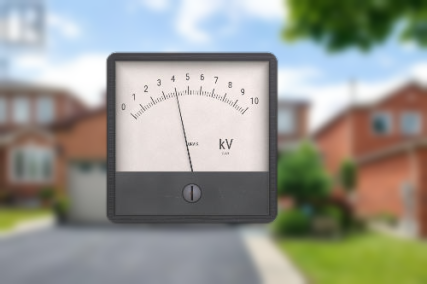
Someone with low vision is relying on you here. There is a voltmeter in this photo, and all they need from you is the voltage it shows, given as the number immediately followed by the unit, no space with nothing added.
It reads 4kV
